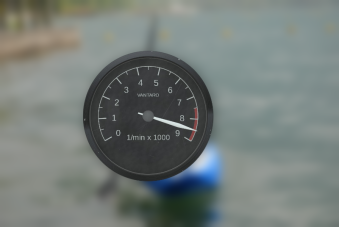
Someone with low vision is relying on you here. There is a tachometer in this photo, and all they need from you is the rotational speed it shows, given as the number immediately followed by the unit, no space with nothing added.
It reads 8500rpm
